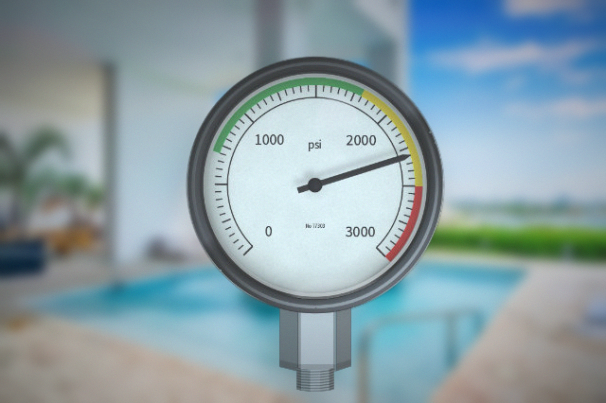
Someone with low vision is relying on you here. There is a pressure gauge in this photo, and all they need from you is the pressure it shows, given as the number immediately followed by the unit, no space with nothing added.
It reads 2300psi
